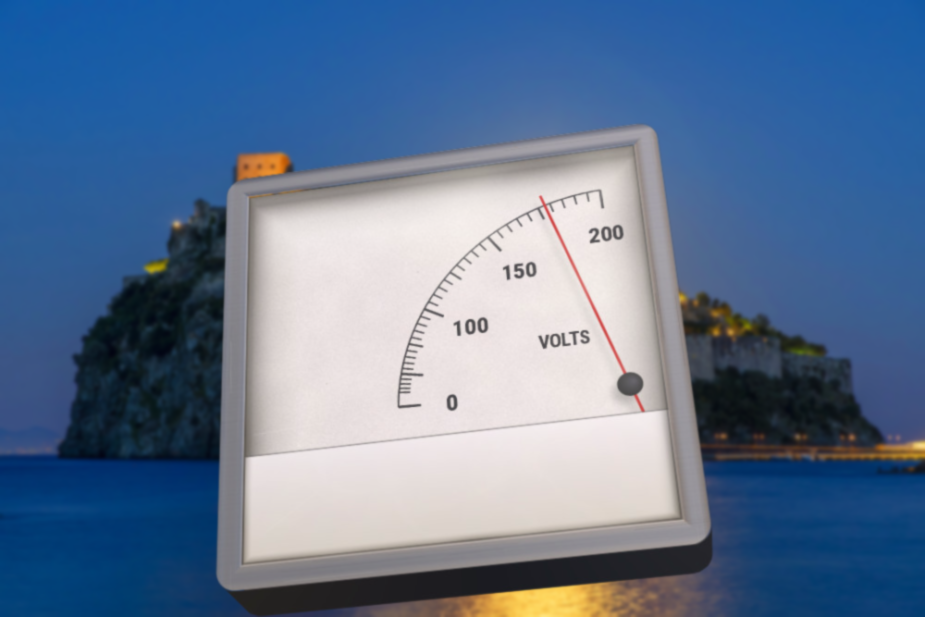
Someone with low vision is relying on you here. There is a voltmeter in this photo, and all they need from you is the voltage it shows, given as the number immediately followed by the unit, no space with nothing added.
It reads 177.5V
